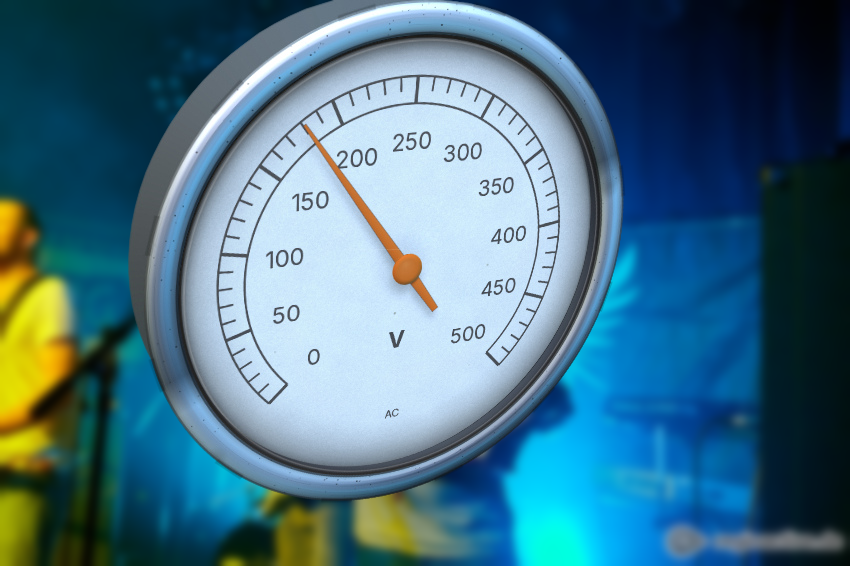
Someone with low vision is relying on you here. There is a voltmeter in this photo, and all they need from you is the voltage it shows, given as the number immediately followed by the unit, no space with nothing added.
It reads 180V
